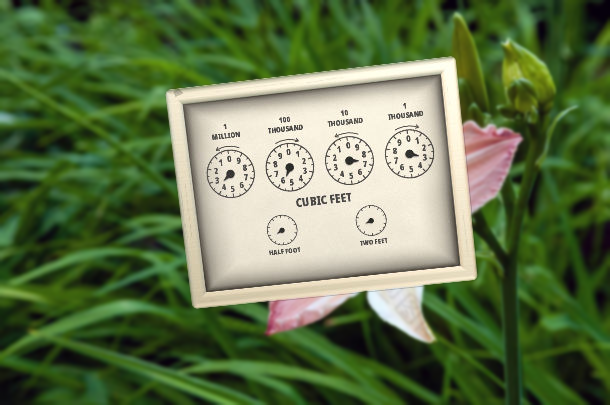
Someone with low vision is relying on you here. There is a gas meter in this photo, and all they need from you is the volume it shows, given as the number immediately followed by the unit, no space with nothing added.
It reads 357300ft³
